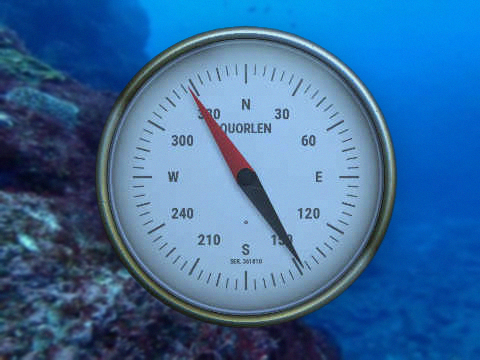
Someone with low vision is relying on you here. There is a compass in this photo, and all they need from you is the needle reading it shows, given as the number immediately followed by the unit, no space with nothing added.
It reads 327.5°
